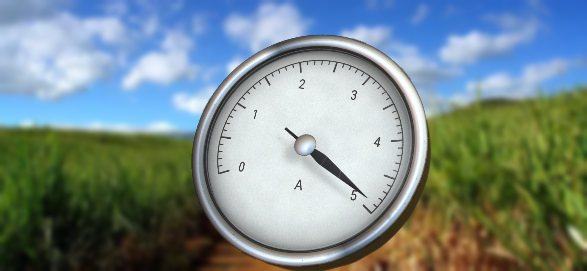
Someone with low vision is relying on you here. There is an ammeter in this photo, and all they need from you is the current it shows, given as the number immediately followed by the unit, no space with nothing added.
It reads 4.9A
